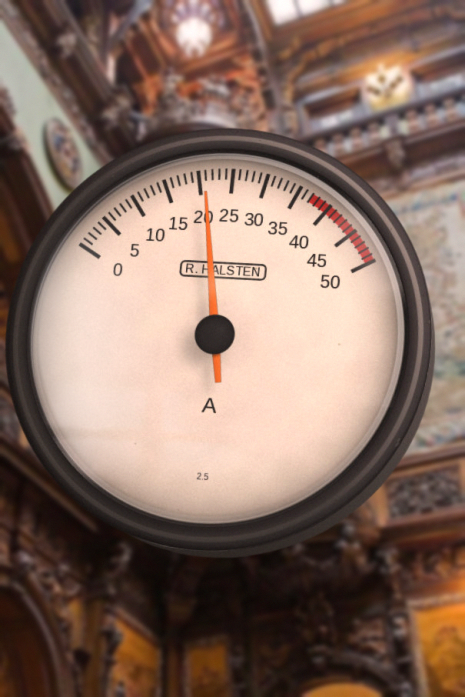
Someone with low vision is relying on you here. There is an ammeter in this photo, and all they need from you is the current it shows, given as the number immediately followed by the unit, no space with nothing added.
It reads 21A
